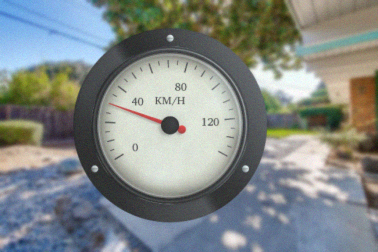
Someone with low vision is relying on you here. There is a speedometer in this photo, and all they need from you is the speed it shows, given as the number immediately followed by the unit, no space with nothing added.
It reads 30km/h
